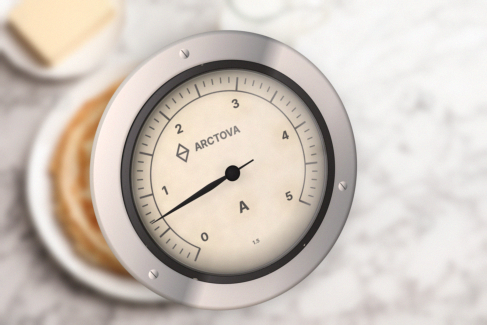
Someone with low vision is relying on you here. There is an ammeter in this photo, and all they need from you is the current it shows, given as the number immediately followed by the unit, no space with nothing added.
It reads 0.7A
